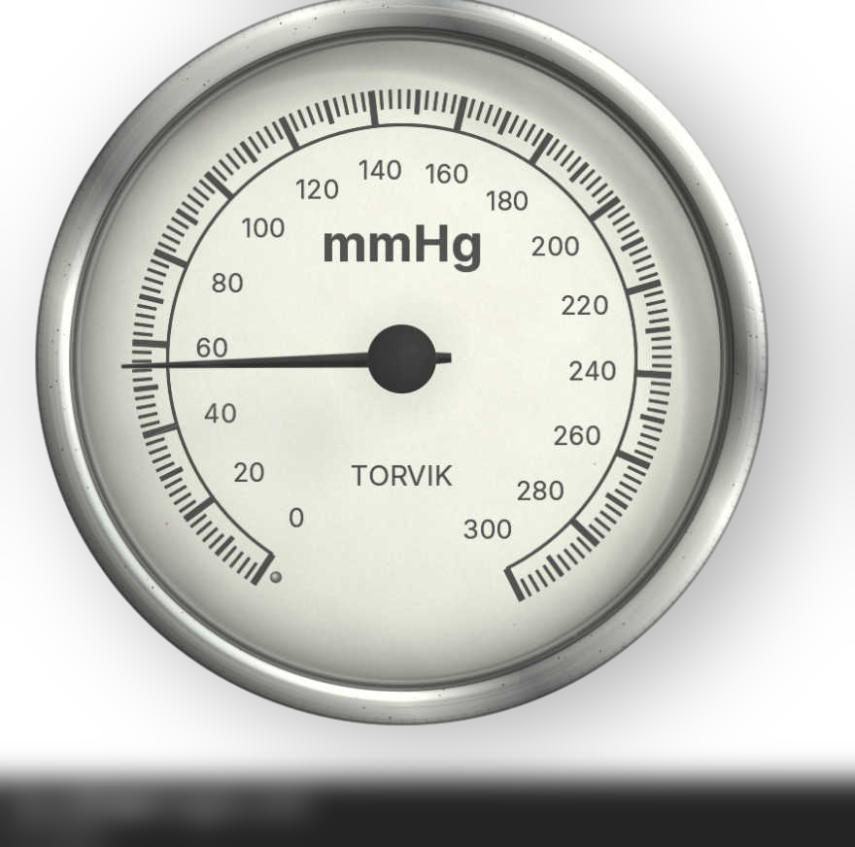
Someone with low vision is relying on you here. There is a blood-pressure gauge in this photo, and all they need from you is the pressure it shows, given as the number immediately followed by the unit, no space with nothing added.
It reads 55mmHg
